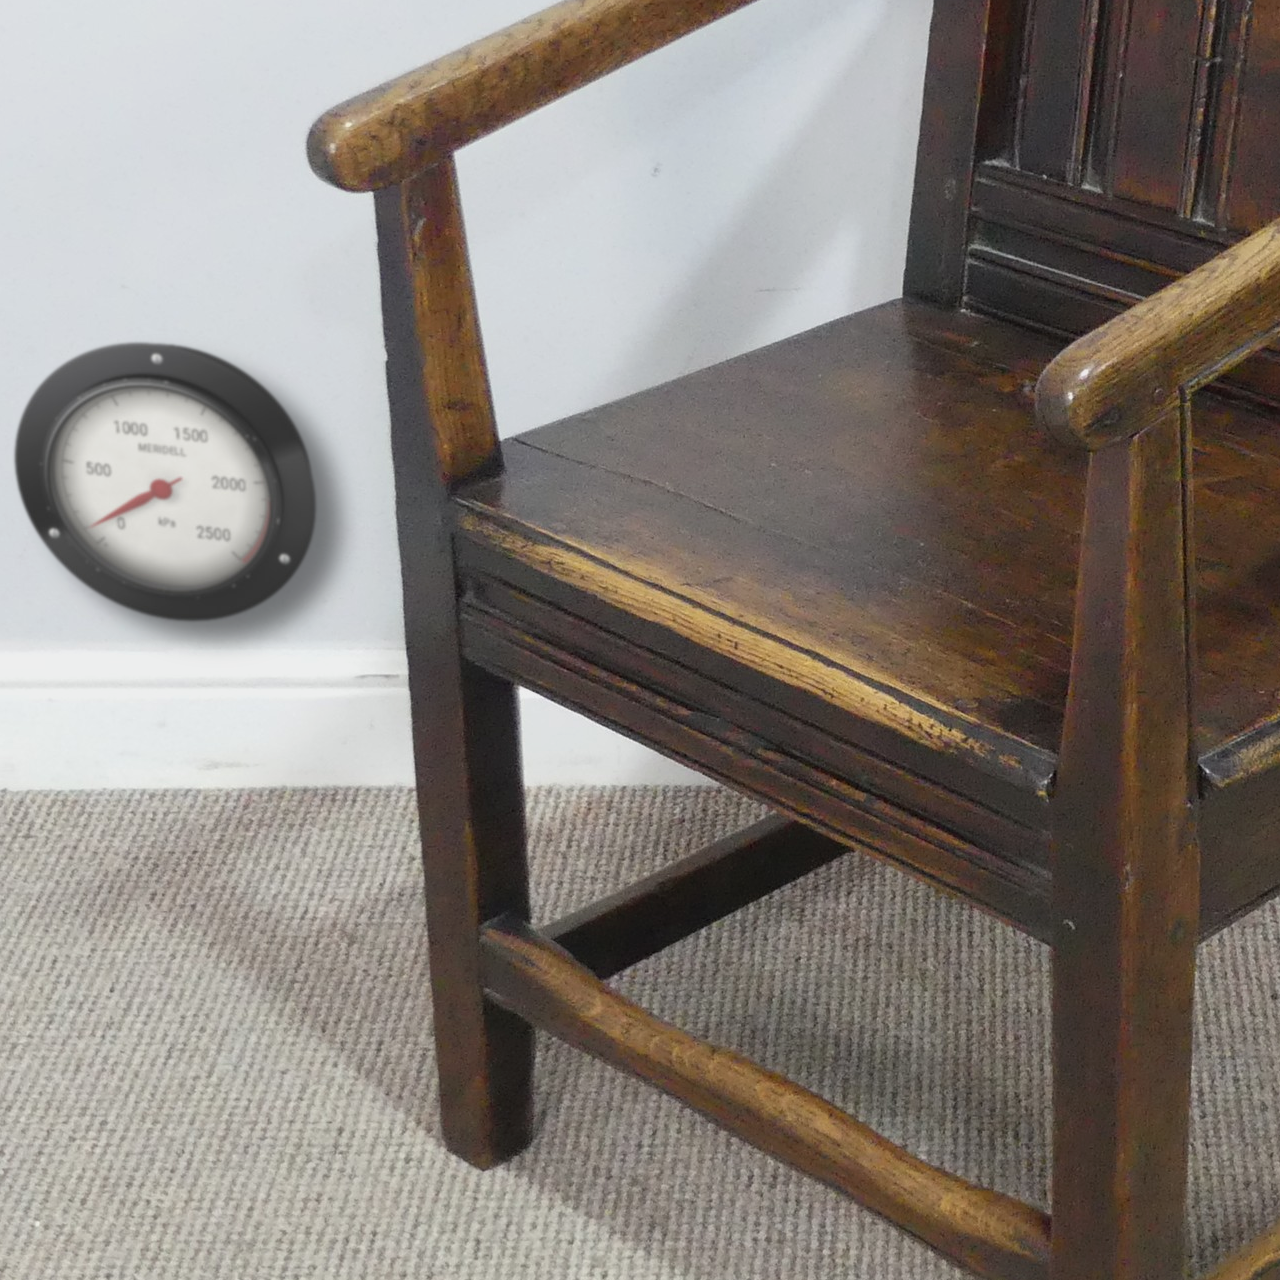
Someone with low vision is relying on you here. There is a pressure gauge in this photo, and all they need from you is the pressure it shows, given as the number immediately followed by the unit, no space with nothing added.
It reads 100kPa
